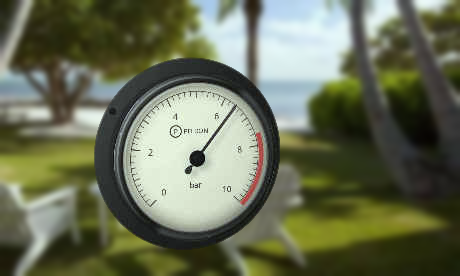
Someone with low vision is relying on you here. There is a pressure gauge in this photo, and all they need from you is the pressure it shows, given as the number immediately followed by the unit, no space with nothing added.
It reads 6.4bar
